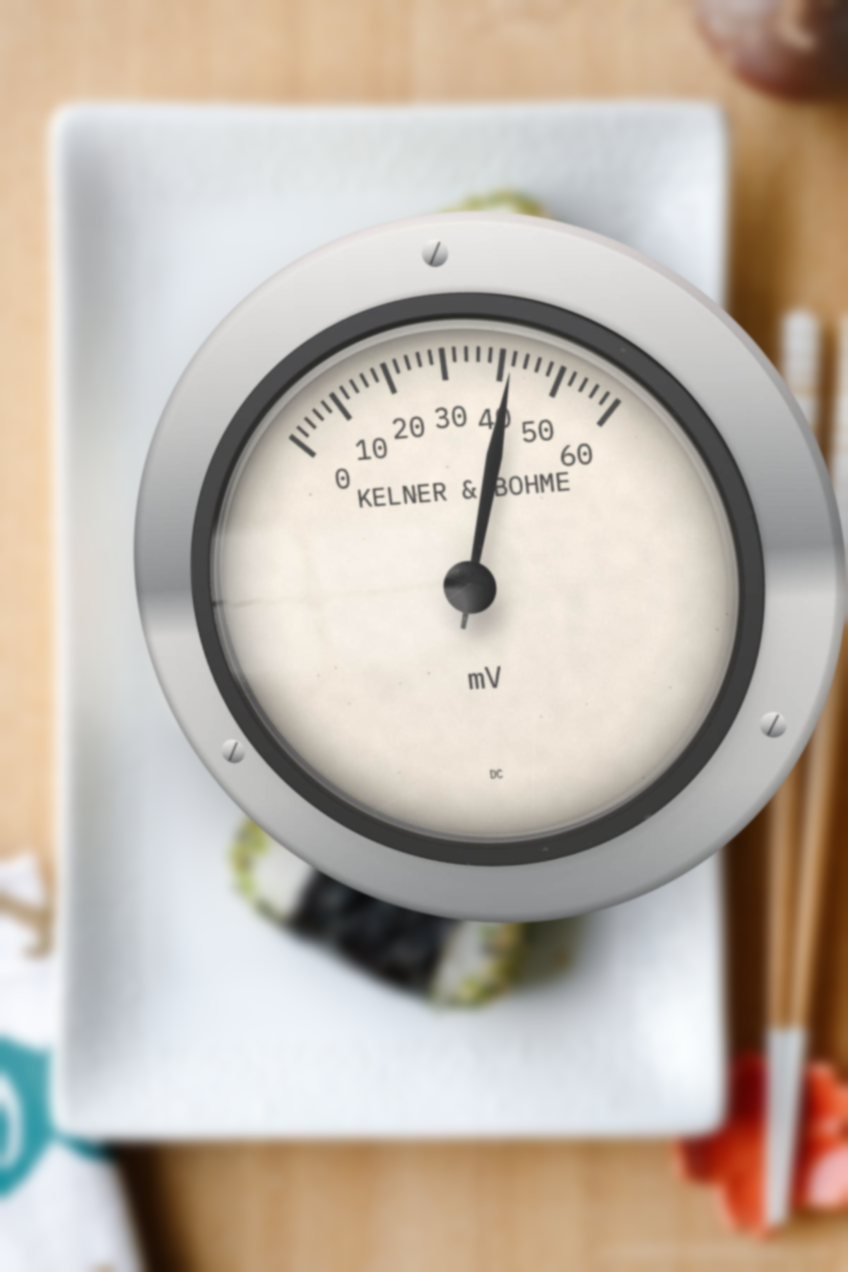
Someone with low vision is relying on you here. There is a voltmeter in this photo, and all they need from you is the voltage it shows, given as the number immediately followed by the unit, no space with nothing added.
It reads 42mV
